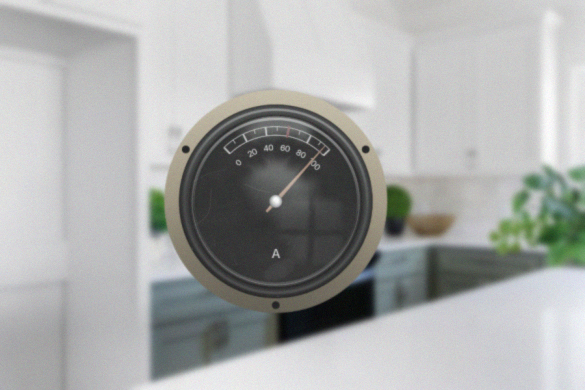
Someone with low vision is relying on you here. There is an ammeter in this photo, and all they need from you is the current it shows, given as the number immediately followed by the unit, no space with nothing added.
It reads 95A
